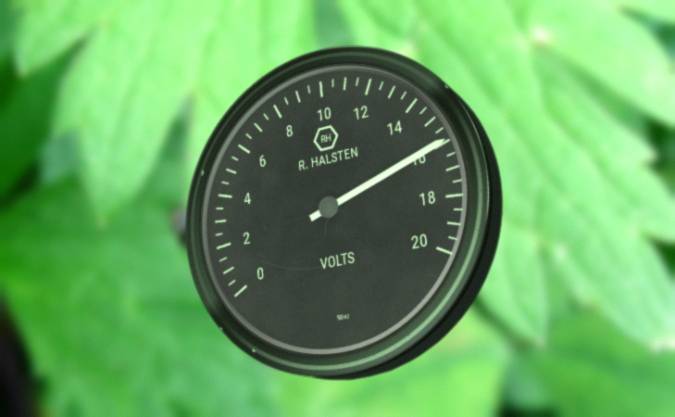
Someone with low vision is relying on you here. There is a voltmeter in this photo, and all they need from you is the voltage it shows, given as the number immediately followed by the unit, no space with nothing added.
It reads 16V
